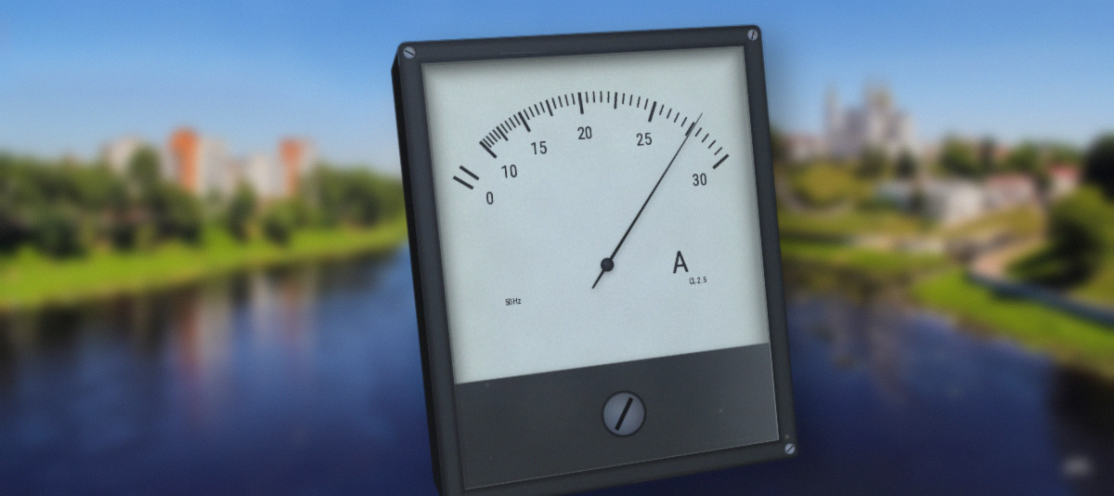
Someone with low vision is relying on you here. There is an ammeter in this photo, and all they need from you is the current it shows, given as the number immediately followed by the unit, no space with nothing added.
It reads 27.5A
